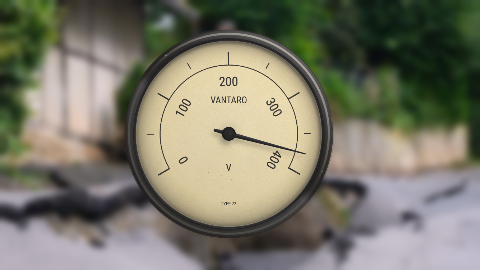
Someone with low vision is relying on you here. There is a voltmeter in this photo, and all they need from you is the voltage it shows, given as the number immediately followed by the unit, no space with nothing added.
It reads 375V
